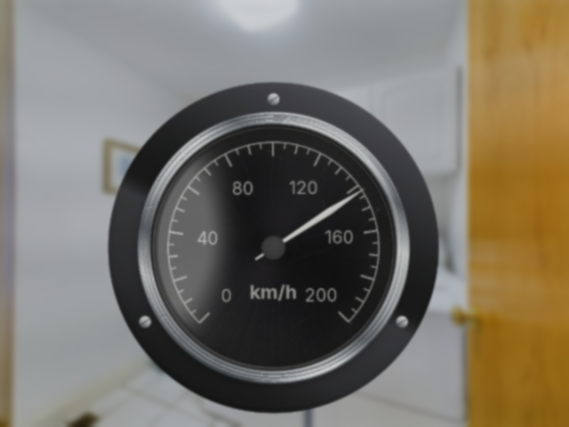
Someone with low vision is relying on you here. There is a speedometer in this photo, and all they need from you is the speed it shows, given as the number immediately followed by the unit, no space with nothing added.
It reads 142.5km/h
